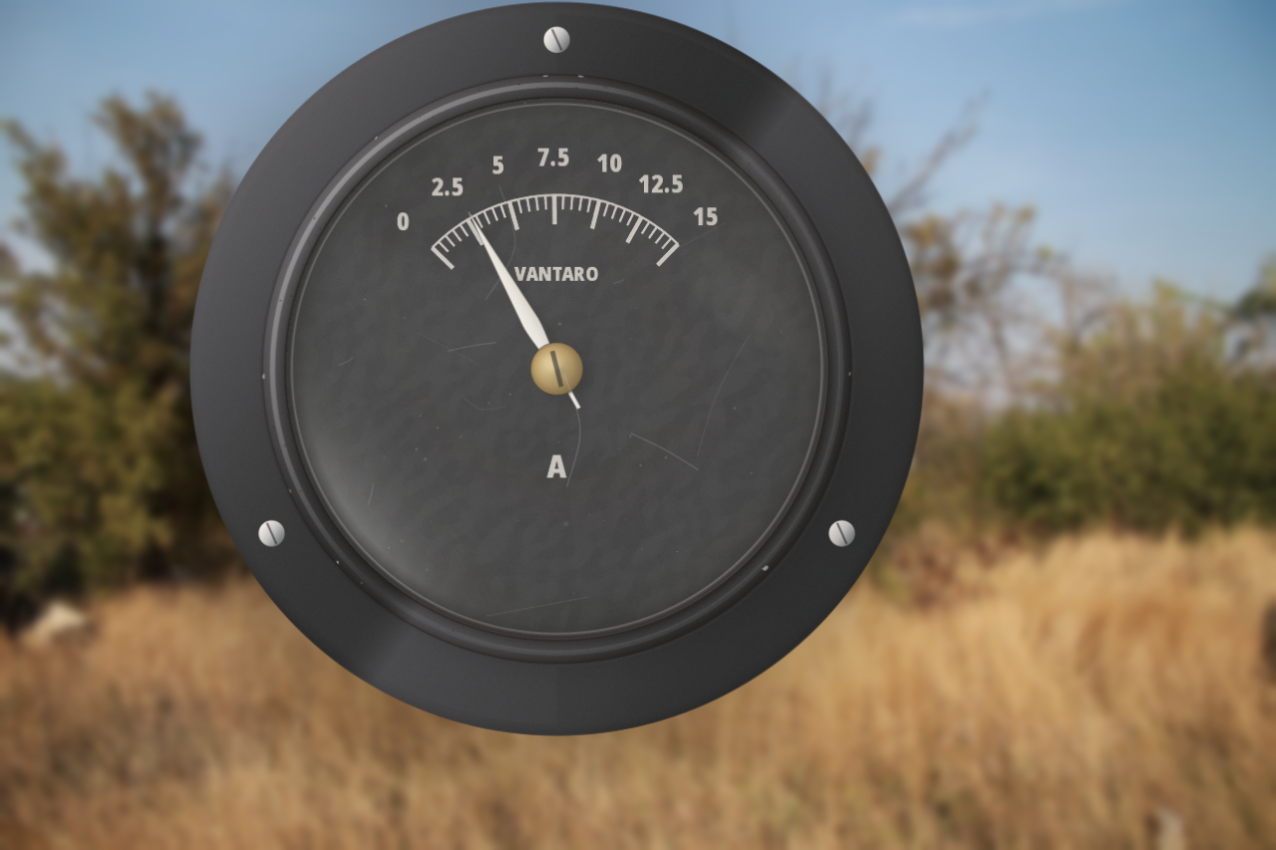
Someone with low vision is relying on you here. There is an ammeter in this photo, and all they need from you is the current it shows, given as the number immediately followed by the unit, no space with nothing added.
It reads 2.75A
